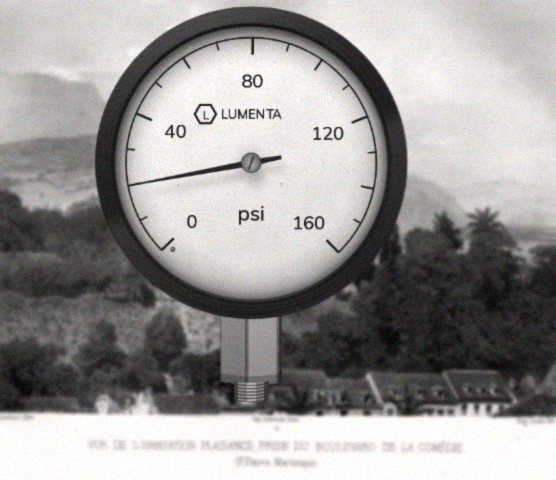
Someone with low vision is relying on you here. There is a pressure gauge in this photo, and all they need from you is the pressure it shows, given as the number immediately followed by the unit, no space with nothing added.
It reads 20psi
